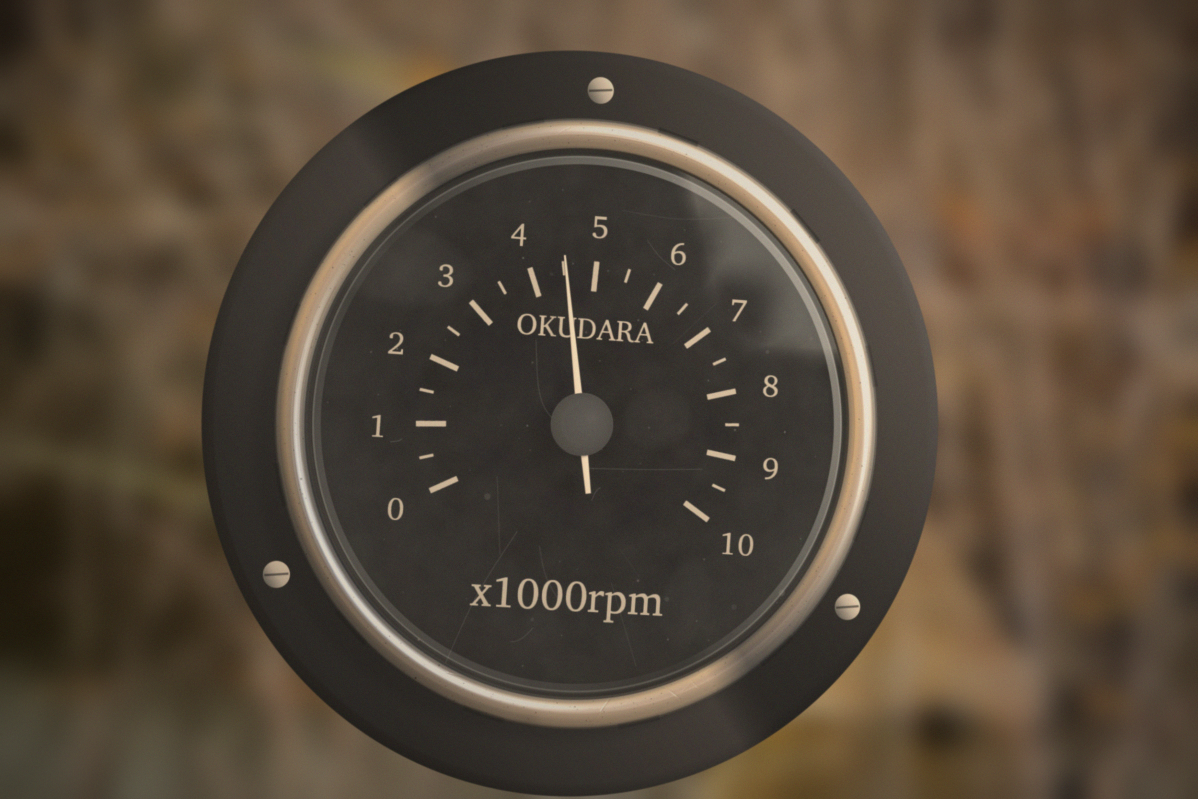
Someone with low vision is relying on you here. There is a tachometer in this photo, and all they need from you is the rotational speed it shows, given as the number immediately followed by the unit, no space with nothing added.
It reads 4500rpm
